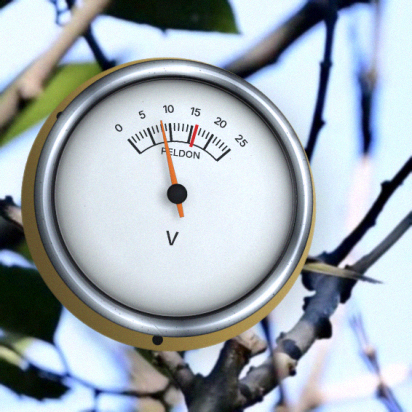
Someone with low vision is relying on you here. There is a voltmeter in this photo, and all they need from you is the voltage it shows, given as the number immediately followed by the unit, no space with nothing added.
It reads 8V
